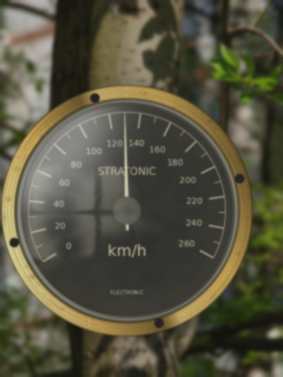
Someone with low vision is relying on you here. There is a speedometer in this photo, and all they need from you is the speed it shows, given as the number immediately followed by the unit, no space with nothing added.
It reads 130km/h
